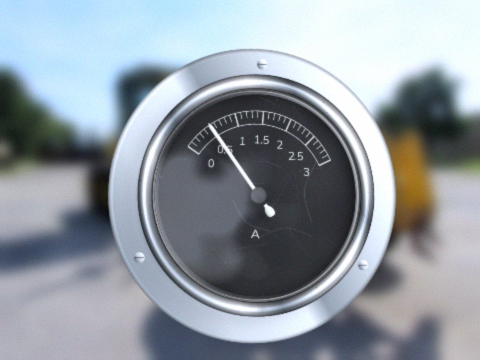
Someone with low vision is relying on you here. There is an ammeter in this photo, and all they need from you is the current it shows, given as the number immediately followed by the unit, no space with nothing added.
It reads 0.5A
